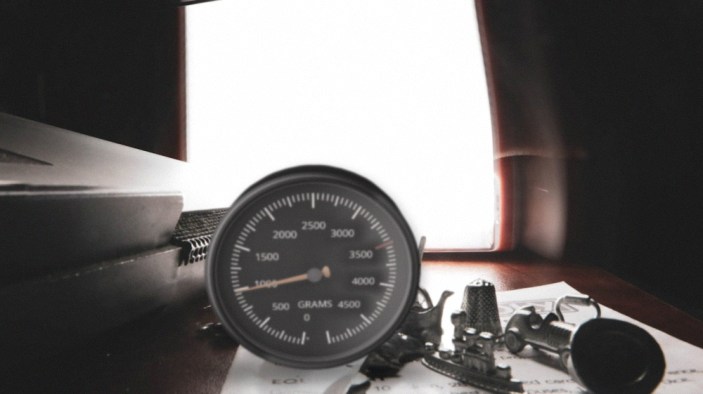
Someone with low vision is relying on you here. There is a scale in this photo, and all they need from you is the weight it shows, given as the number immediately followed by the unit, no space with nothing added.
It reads 1000g
